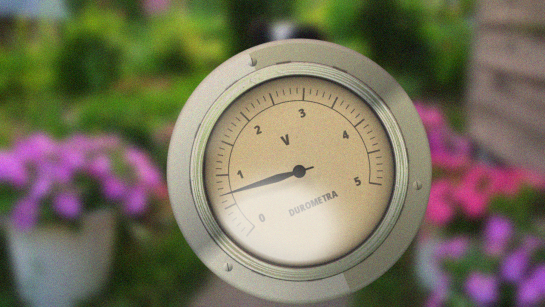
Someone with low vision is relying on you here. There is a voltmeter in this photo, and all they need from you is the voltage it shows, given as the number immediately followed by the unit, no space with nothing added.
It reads 0.7V
